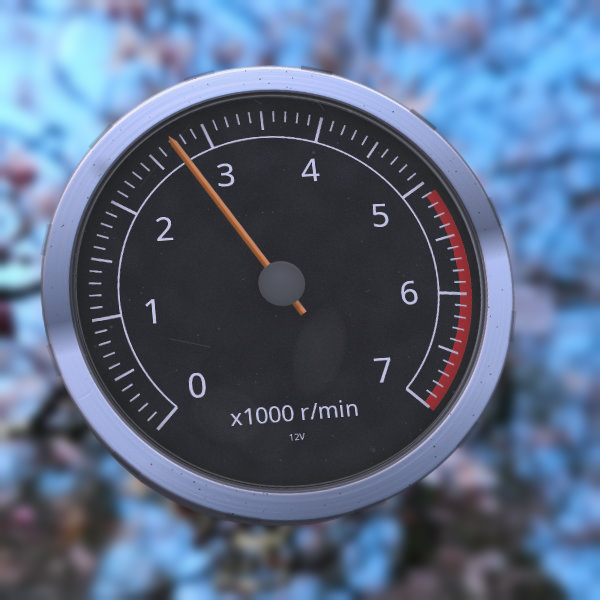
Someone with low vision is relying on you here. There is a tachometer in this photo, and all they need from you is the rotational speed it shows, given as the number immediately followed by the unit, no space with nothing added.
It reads 2700rpm
